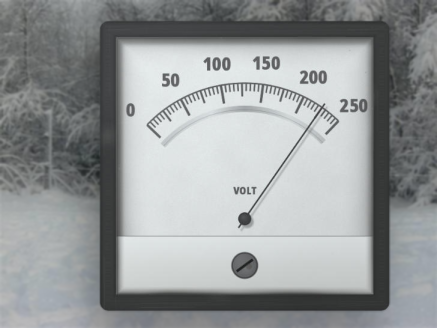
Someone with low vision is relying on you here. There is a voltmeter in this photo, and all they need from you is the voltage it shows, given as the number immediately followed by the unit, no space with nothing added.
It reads 225V
